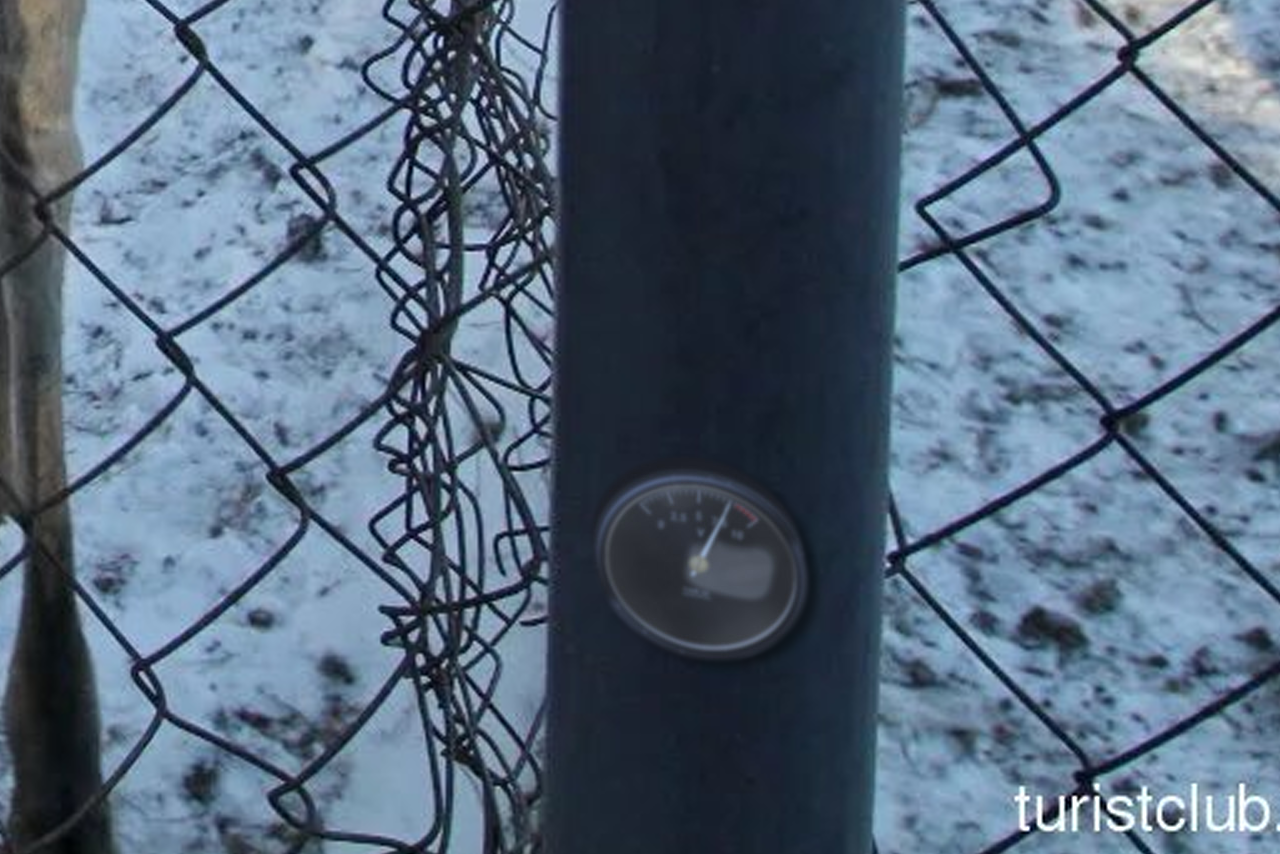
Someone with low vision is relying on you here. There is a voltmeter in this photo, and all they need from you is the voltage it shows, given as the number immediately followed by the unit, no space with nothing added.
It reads 7.5V
